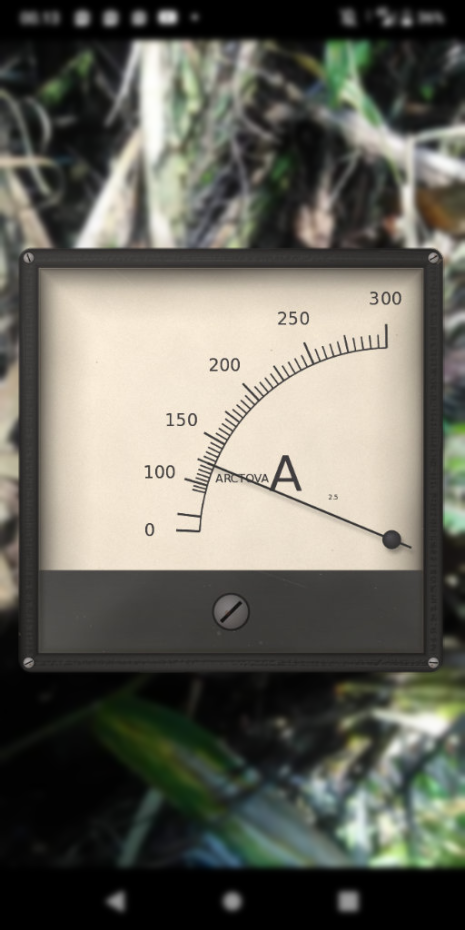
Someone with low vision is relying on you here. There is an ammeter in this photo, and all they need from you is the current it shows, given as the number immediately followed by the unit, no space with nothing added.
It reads 125A
